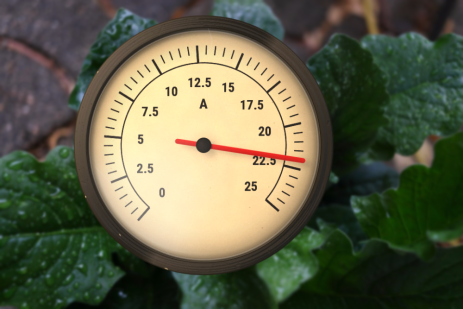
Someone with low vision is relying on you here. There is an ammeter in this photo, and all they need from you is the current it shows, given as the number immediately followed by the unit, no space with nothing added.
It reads 22A
